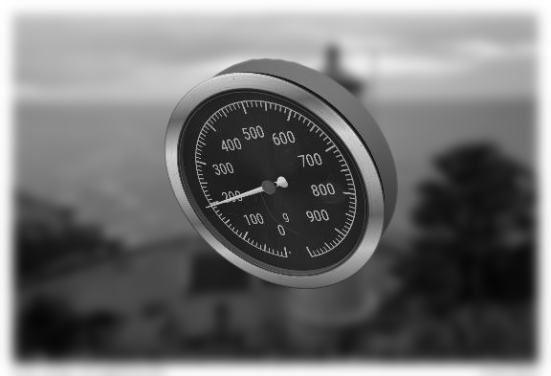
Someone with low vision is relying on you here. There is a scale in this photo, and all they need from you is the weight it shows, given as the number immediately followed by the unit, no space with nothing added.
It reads 200g
